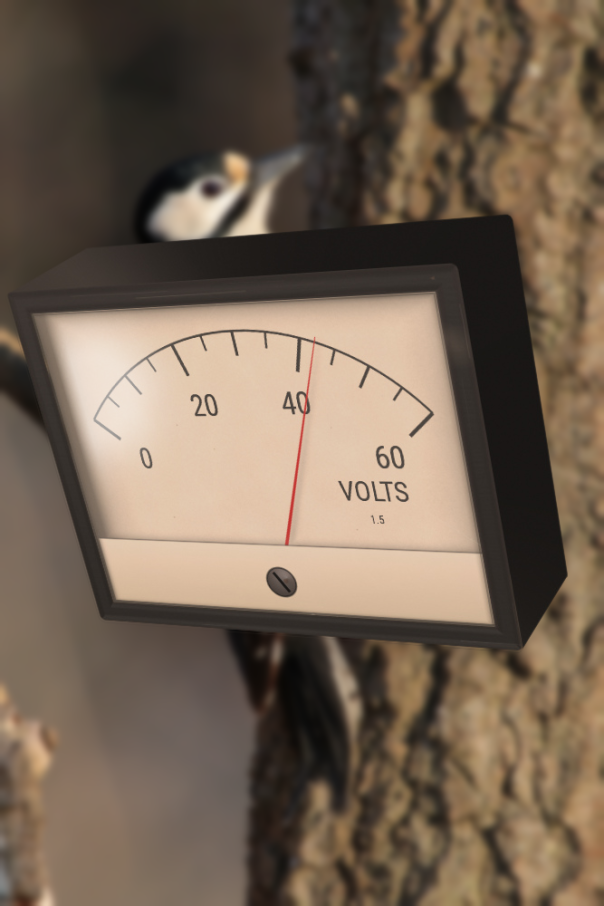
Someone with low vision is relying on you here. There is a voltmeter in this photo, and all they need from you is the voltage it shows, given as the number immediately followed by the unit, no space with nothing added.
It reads 42.5V
